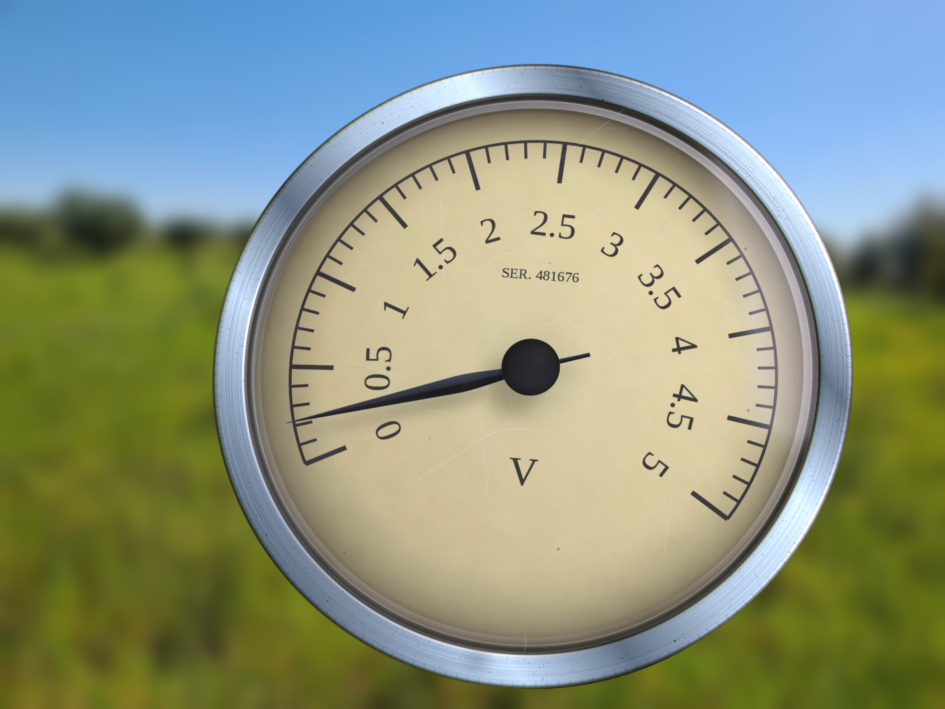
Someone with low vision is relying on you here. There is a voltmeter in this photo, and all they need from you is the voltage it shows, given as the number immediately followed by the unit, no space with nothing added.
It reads 0.2V
